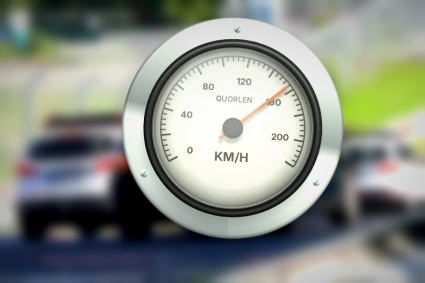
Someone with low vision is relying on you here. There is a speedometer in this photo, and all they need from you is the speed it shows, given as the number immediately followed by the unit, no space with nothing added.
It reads 156km/h
